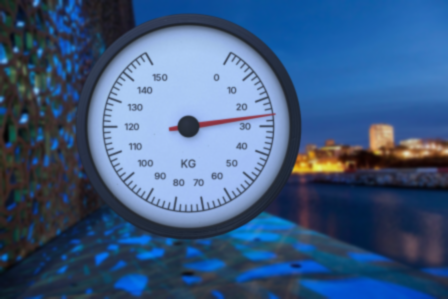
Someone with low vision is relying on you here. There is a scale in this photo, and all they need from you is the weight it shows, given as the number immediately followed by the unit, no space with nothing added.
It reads 26kg
